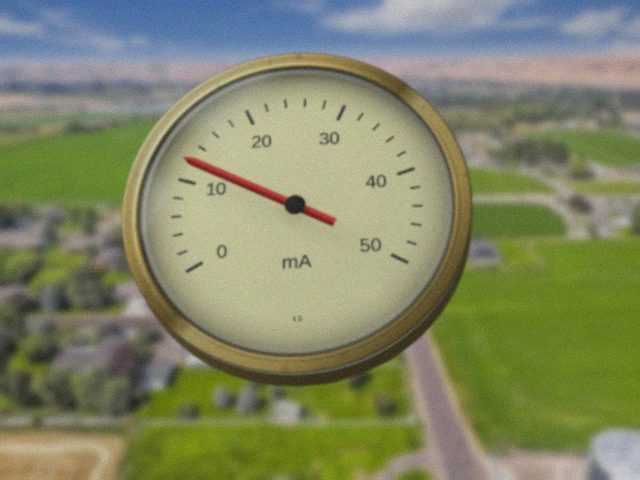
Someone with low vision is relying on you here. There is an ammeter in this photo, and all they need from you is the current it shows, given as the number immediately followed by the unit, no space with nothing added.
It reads 12mA
